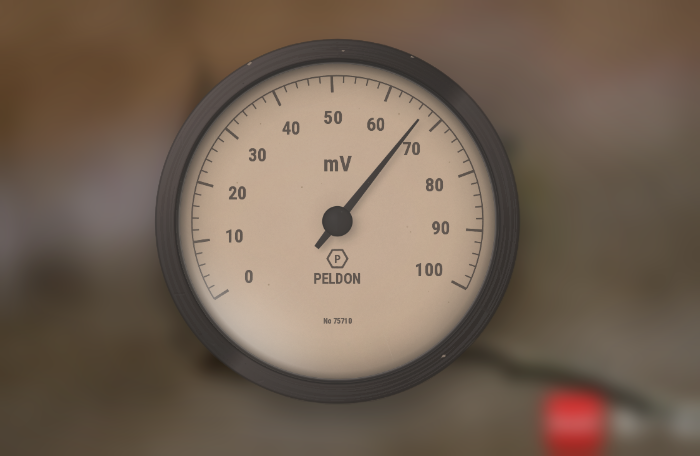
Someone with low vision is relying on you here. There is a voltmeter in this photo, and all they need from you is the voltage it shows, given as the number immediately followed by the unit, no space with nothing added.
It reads 67mV
